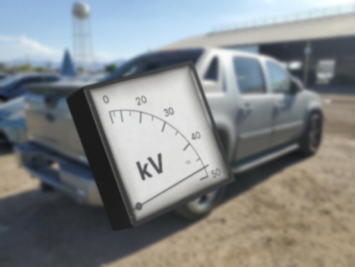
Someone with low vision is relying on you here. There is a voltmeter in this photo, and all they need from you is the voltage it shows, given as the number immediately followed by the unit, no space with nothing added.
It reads 47.5kV
